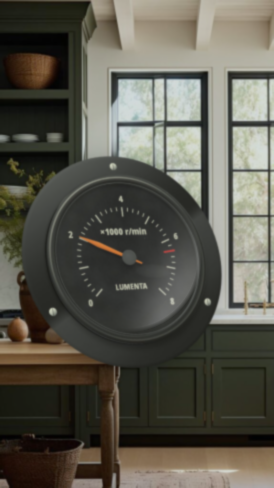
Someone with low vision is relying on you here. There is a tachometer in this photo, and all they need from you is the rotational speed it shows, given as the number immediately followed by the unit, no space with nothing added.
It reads 2000rpm
